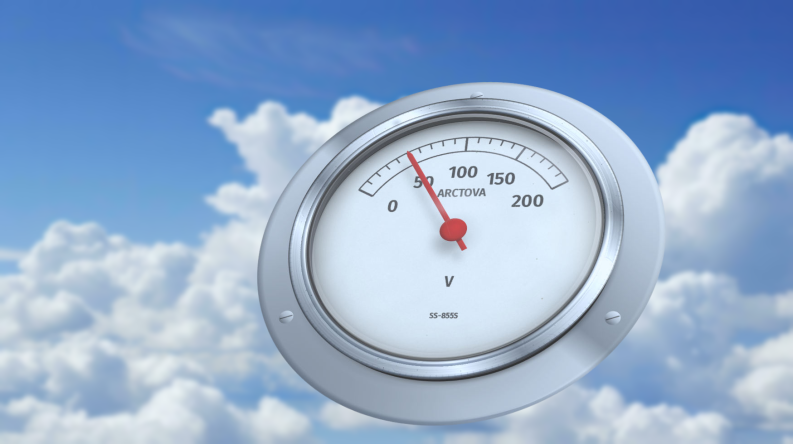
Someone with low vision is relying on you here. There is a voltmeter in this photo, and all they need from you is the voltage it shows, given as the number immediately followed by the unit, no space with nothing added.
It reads 50V
